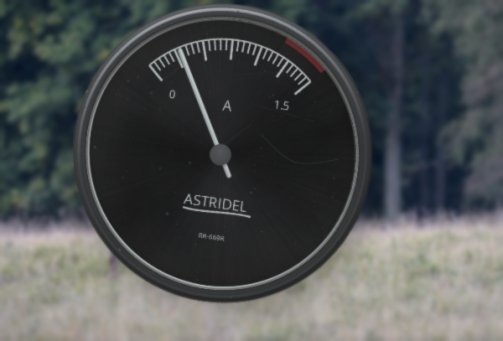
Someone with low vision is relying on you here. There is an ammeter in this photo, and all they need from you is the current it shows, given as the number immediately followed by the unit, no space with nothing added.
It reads 0.3A
